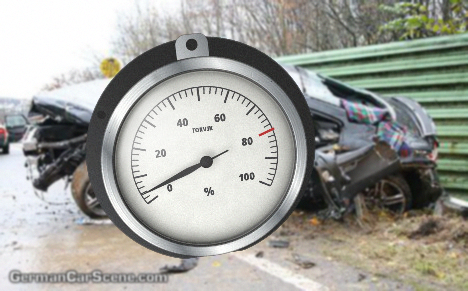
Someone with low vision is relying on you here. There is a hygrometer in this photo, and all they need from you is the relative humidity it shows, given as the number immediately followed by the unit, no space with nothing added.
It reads 4%
